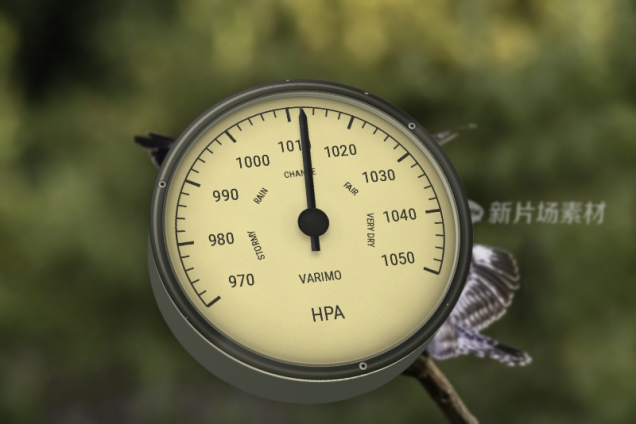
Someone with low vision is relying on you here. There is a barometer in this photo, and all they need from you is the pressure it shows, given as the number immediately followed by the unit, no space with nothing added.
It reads 1012hPa
